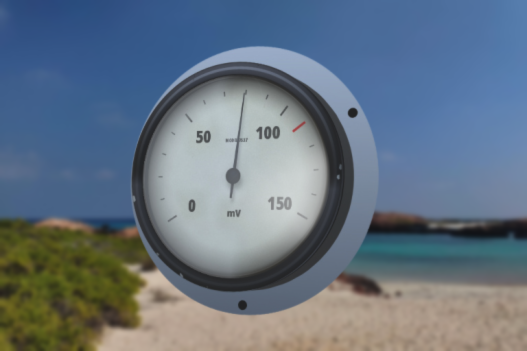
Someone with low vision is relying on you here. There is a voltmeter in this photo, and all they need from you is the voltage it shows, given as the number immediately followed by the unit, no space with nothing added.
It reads 80mV
